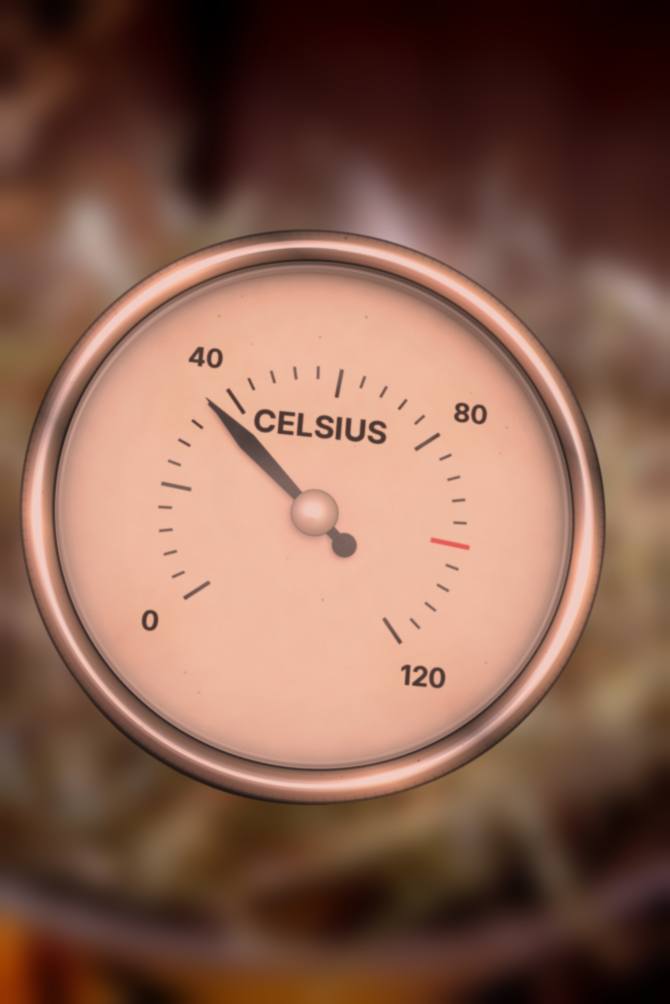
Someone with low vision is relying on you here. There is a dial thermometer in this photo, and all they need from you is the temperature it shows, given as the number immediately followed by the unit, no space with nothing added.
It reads 36°C
